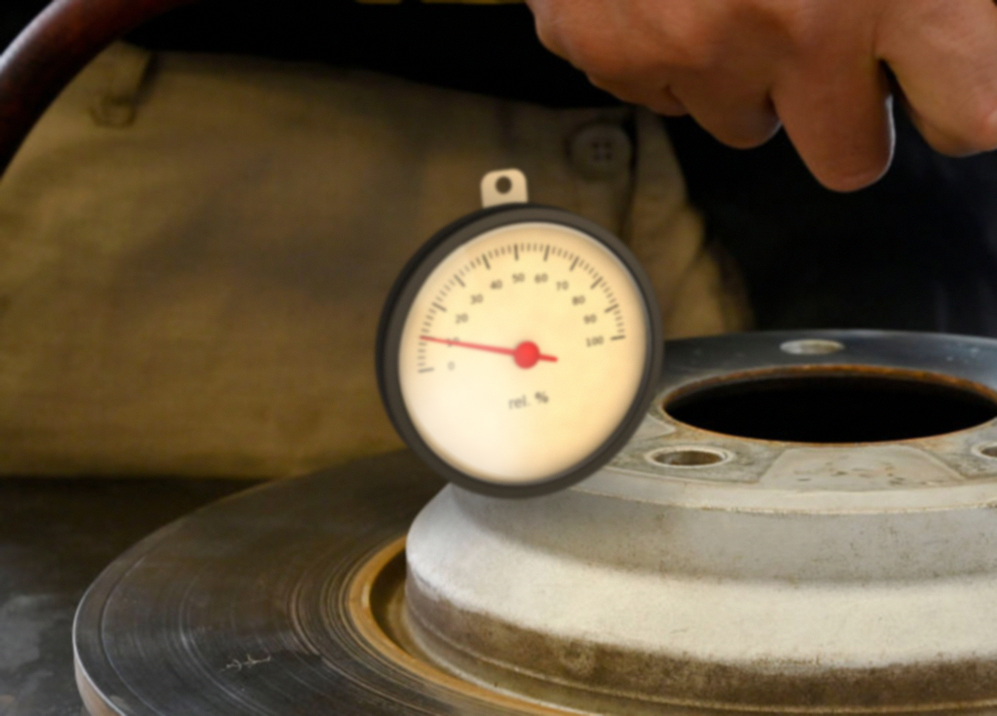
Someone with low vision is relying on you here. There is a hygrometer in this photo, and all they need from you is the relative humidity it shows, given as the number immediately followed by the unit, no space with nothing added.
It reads 10%
